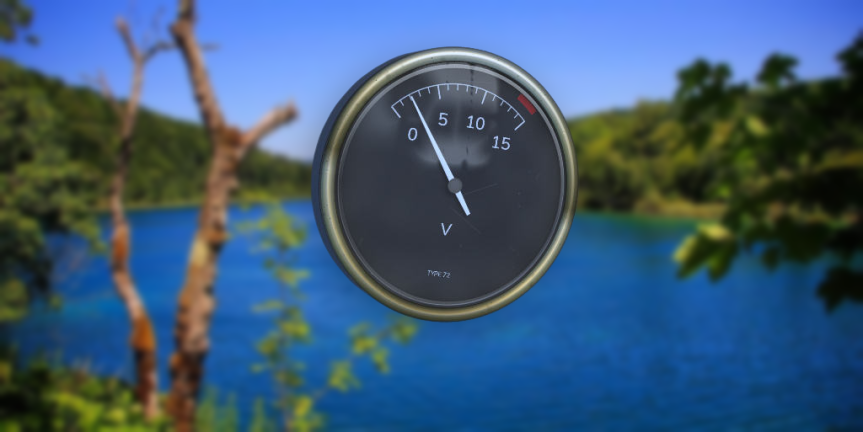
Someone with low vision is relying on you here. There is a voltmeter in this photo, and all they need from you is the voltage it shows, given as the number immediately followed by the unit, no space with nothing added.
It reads 2V
